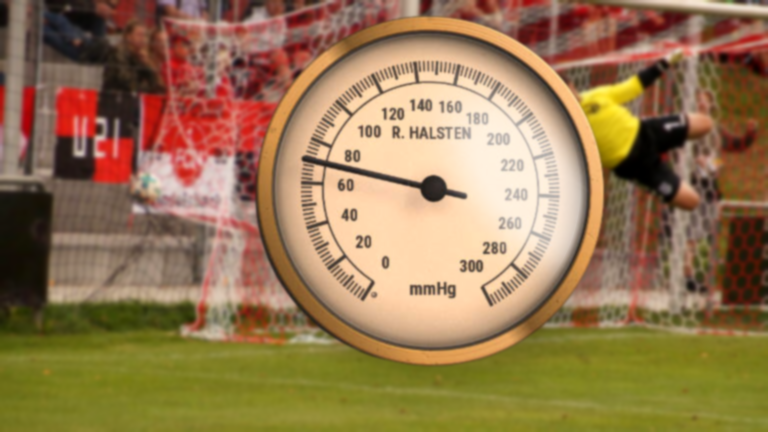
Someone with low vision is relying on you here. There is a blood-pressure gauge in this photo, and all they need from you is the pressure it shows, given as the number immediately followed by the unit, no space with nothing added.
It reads 70mmHg
